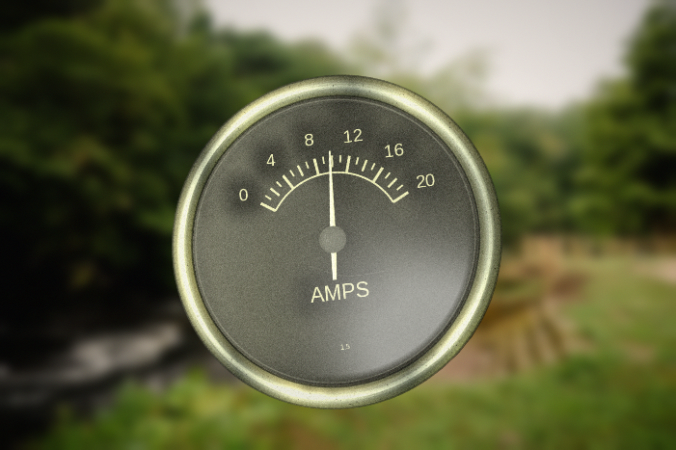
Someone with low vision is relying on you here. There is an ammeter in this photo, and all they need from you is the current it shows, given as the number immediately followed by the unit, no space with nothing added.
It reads 10A
